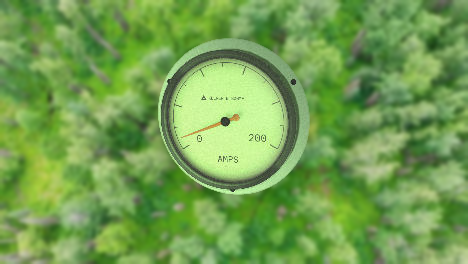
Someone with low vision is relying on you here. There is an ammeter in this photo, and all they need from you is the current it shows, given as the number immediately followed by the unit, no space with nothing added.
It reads 10A
